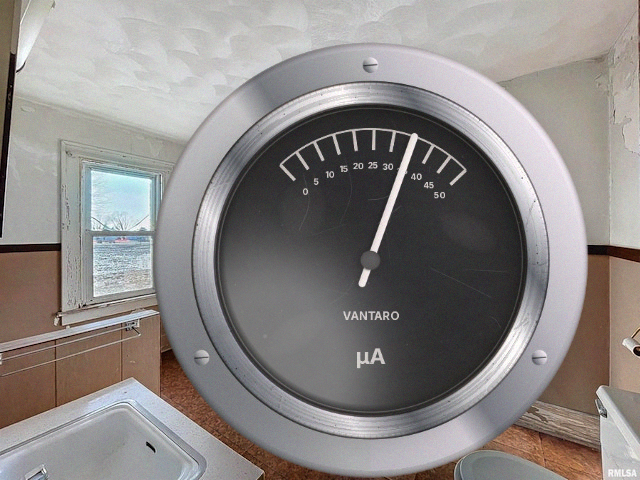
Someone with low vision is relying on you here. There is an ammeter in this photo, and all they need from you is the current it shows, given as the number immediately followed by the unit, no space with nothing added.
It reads 35µA
